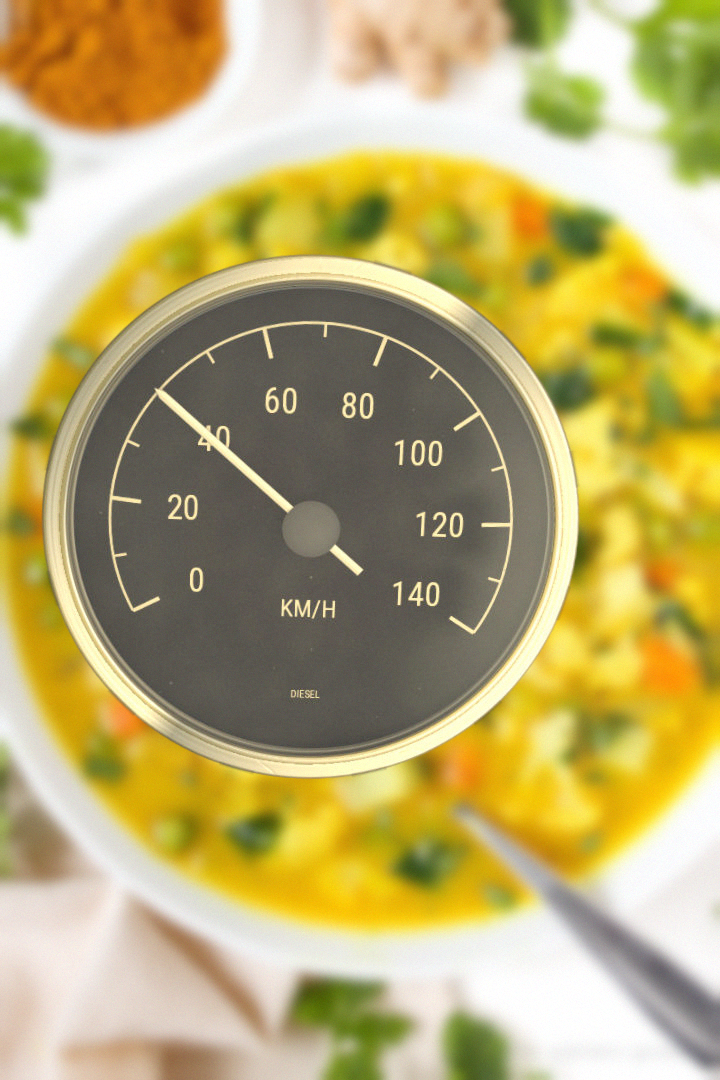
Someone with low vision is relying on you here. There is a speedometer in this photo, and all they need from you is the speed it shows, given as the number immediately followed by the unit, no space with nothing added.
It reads 40km/h
